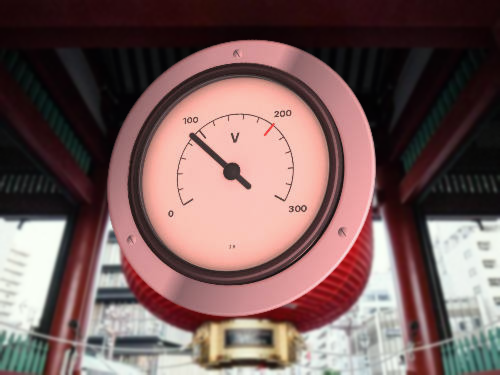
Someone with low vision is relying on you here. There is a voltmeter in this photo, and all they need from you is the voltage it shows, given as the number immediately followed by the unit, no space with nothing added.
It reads 90V
